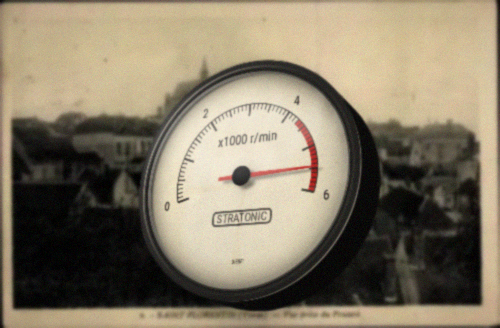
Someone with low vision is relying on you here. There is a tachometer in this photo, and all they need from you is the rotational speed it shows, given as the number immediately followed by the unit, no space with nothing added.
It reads 5500rpm
